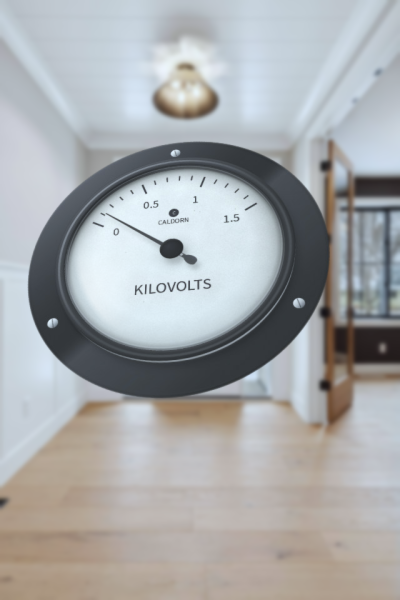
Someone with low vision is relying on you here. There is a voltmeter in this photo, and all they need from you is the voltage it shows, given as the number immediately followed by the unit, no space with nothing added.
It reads 0.1kV
